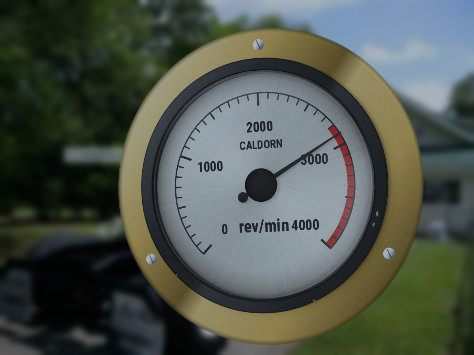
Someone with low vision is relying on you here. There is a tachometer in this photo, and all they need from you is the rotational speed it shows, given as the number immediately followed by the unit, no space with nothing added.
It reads 2900rpm
